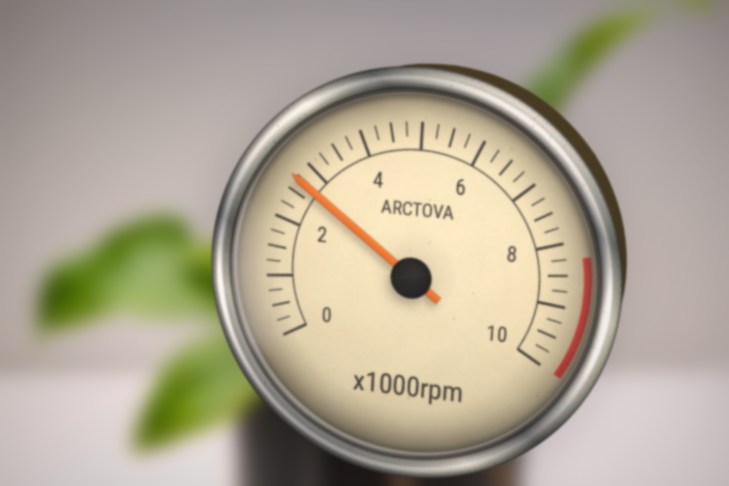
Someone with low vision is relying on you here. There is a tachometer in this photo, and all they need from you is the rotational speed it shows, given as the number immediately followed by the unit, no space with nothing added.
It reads 2750rpm
